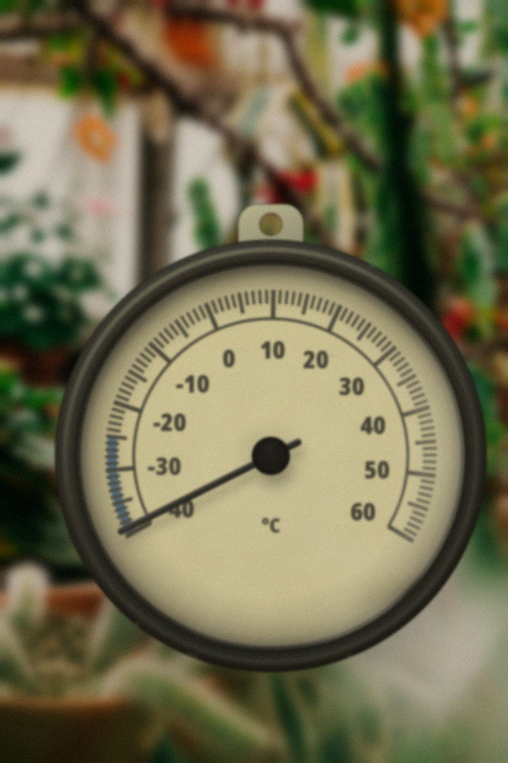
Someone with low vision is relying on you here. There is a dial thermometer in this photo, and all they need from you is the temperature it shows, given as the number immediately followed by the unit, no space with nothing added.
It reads -39°C
